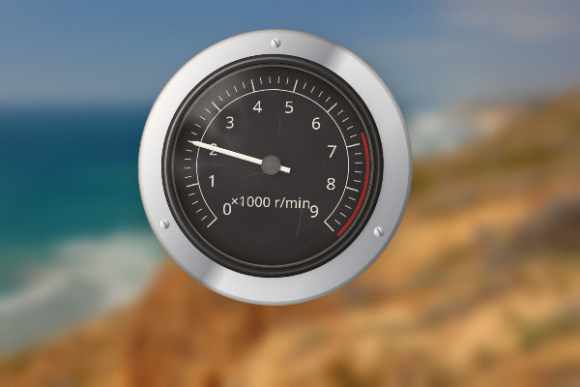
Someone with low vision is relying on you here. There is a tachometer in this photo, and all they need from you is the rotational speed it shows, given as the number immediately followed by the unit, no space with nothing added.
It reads 2000rpm
